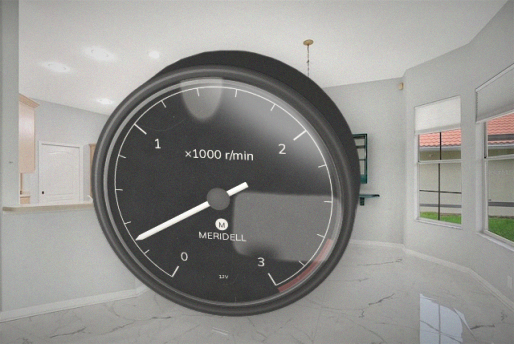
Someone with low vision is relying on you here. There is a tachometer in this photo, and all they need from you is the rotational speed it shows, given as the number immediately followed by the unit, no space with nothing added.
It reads 300rpm
